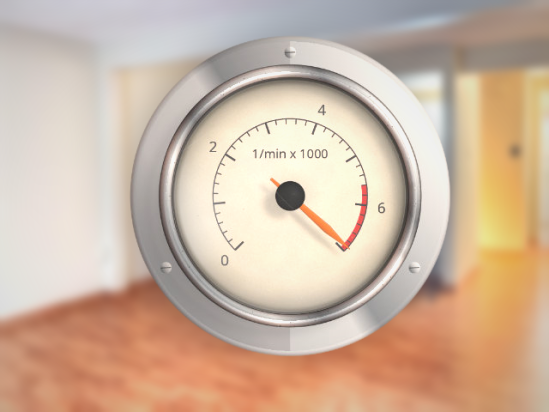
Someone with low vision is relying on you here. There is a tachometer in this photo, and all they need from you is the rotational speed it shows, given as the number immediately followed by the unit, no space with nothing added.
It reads 6900rpm
